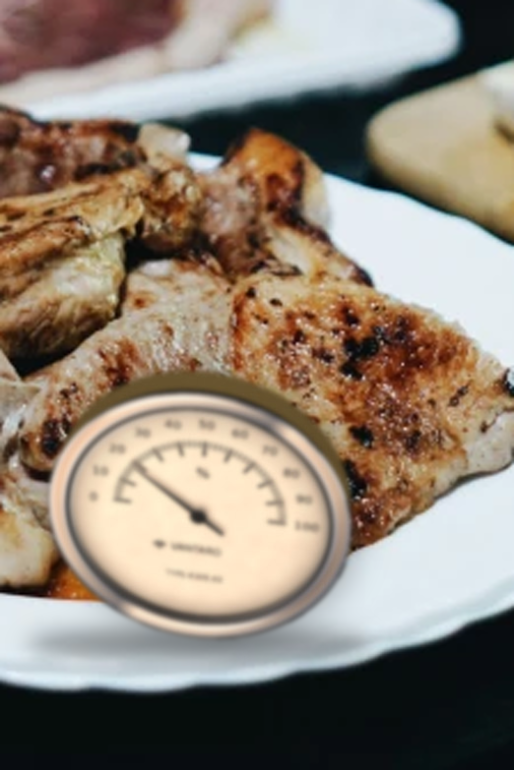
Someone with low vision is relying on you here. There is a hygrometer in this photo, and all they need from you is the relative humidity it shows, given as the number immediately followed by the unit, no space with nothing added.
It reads 20%
